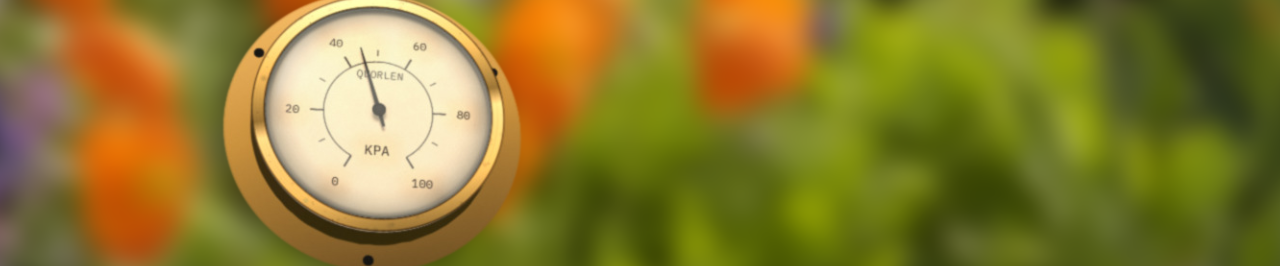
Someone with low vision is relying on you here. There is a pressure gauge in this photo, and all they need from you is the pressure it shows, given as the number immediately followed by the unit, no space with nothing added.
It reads 45kPa
